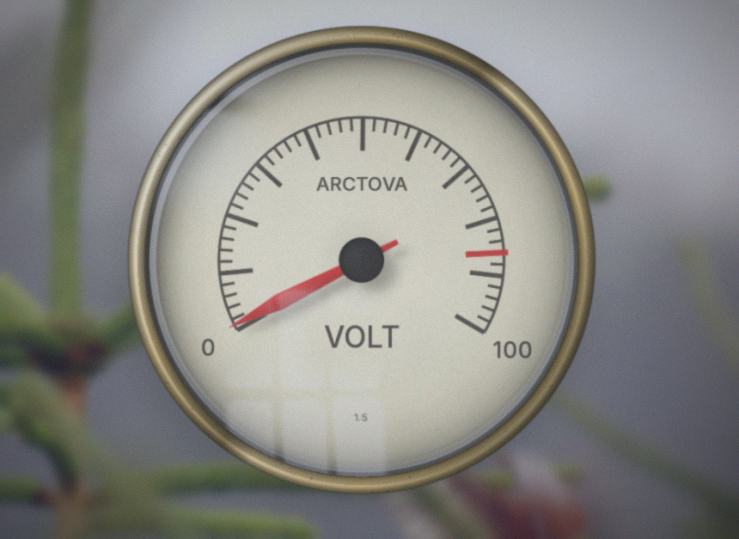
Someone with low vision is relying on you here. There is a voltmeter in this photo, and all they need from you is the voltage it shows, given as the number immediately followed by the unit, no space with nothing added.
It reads 1V
